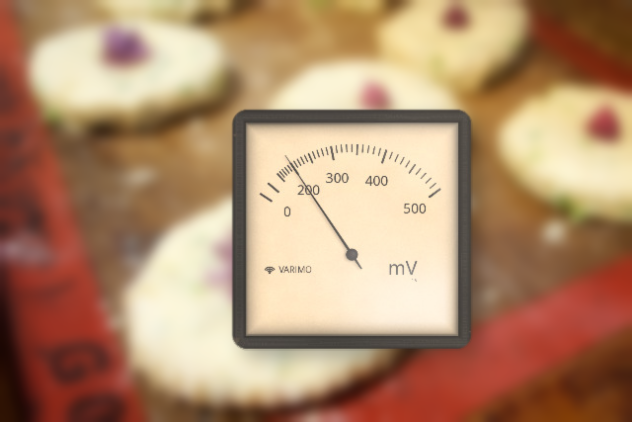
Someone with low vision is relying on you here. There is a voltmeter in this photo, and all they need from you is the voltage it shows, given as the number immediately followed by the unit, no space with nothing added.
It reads 200mV
